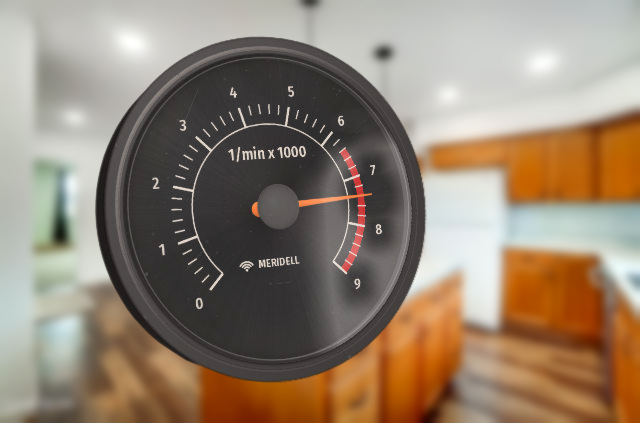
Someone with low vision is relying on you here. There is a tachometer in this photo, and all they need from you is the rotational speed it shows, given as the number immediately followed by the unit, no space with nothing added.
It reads 7400rpm
